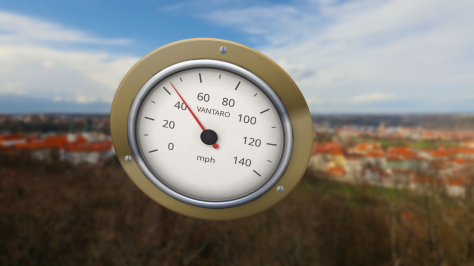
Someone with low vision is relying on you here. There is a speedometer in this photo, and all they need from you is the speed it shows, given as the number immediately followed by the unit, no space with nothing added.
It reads 45mph
